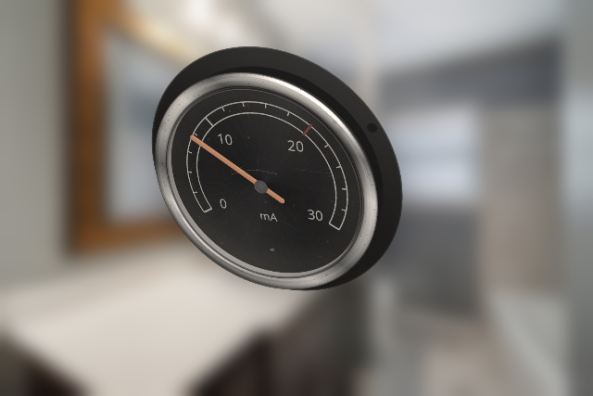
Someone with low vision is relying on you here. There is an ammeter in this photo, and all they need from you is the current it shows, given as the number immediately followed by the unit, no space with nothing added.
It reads 8mA
